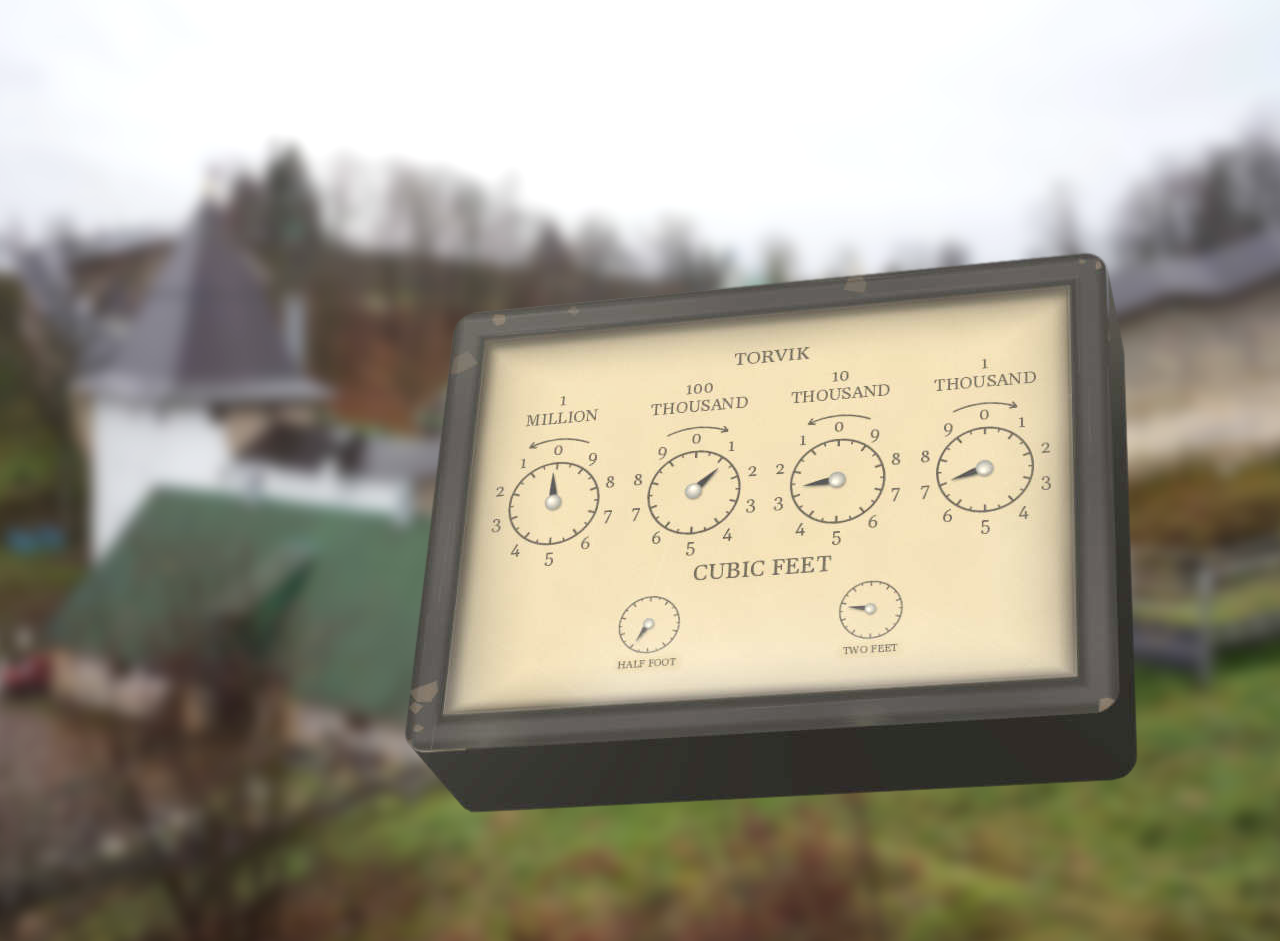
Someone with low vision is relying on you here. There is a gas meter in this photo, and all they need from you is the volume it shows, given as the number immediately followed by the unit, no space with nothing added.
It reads 12700ft³
